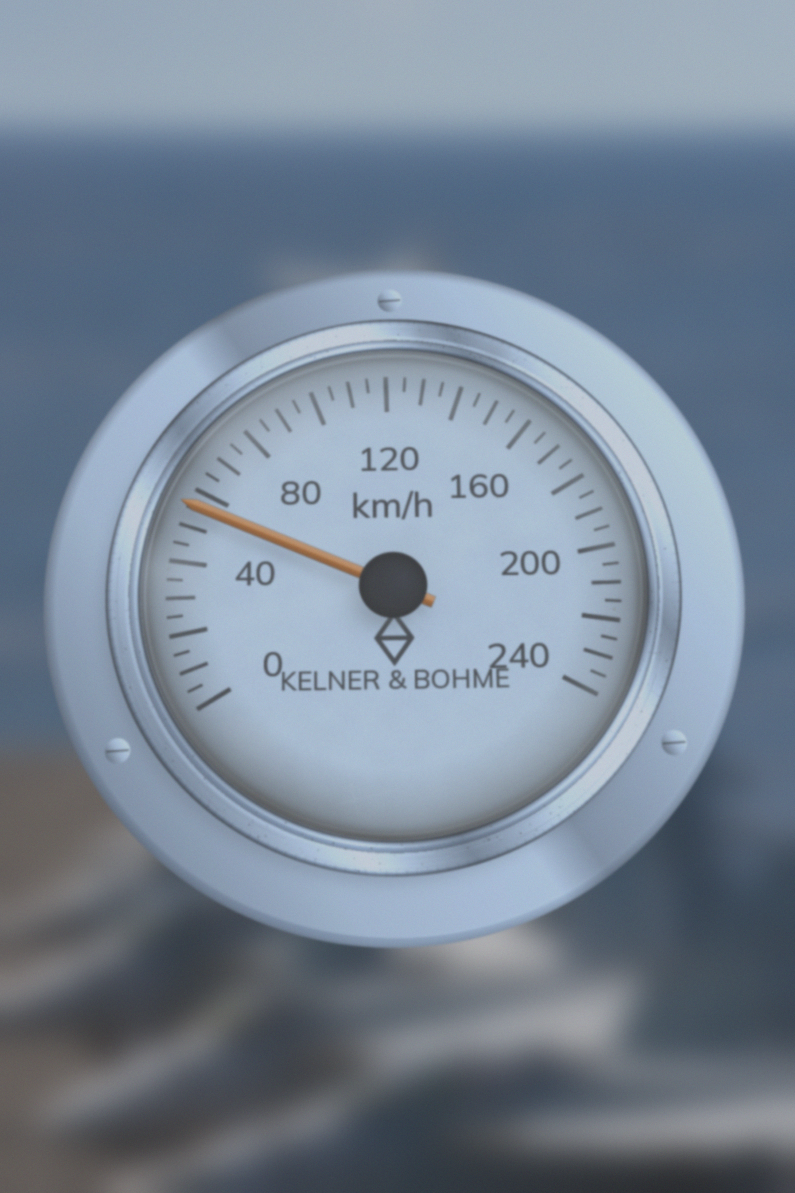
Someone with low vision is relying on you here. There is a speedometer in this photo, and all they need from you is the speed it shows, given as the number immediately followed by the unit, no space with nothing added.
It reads 55km/h
